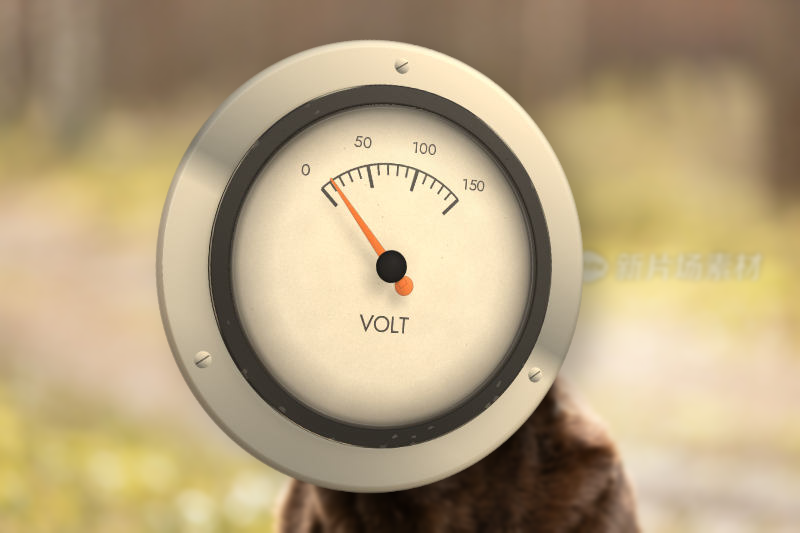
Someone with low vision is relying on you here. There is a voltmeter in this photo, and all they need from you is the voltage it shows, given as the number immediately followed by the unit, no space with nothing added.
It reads 10V
